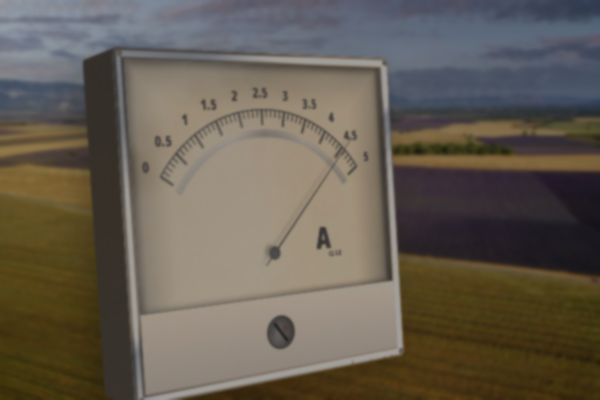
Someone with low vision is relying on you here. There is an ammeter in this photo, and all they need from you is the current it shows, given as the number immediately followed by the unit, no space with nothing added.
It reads 4.5A
